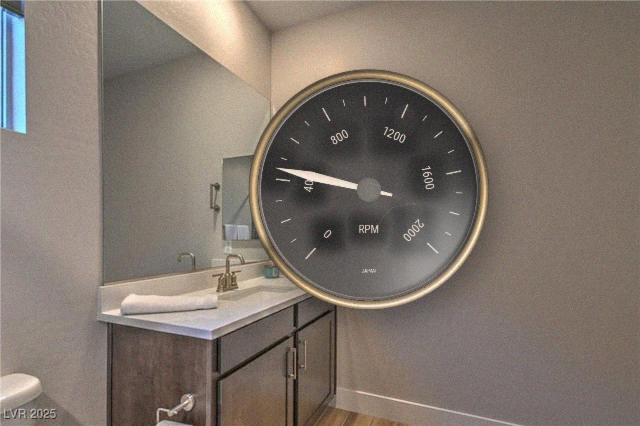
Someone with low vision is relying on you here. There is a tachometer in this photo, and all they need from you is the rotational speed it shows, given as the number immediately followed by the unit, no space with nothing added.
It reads 450rpm
